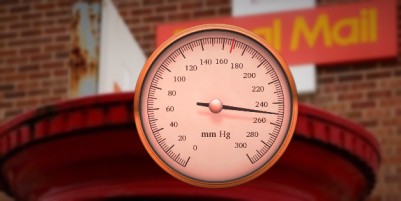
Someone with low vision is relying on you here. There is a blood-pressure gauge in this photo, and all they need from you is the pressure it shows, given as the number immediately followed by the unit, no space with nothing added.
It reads 250mmHg
